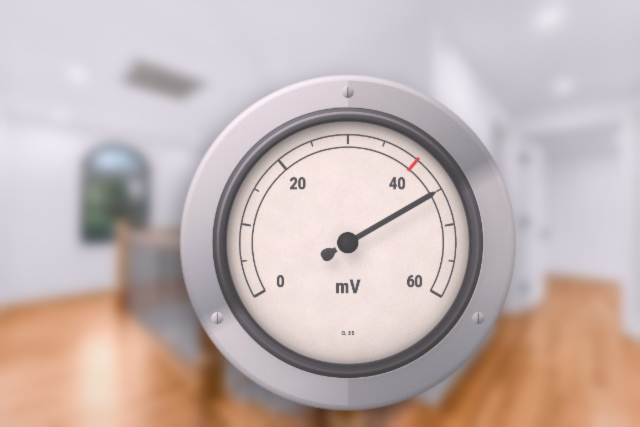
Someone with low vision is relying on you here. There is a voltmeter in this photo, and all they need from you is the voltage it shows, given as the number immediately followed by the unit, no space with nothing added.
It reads 45mV
